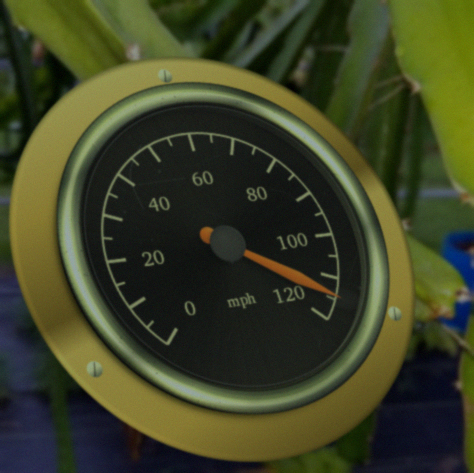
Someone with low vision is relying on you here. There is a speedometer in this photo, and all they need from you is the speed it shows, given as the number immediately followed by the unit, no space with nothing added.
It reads 115mph
